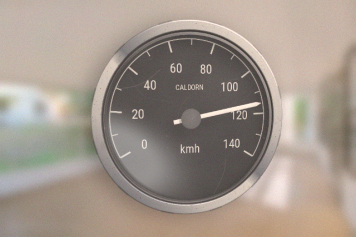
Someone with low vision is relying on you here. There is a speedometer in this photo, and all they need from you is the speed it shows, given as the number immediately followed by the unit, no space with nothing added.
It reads 115km/h
